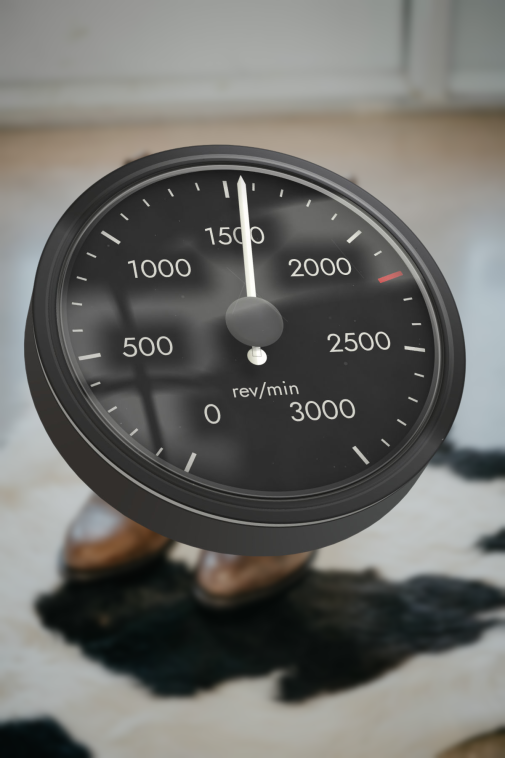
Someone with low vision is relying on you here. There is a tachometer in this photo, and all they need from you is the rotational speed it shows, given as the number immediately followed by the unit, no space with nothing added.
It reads 1550rpm
